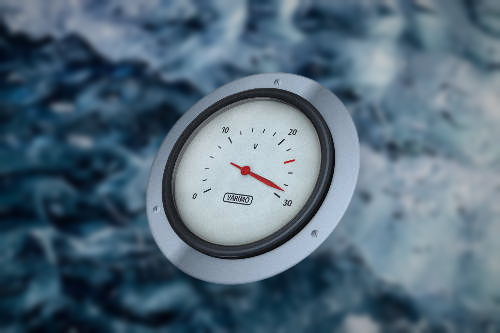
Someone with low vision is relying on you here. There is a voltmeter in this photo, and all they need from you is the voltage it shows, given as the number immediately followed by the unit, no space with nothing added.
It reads 29V
